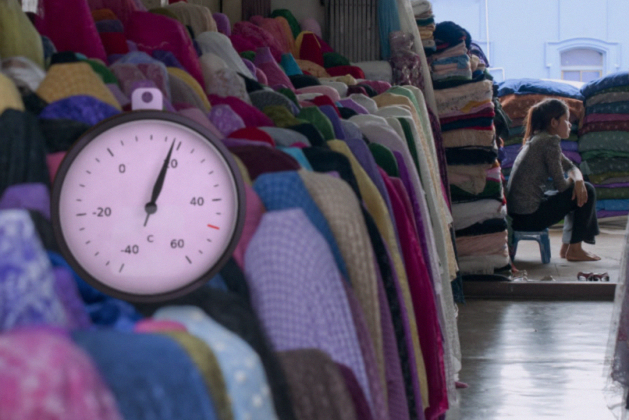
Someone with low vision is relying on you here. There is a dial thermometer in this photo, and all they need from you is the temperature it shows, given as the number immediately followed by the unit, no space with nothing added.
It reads 18°C
